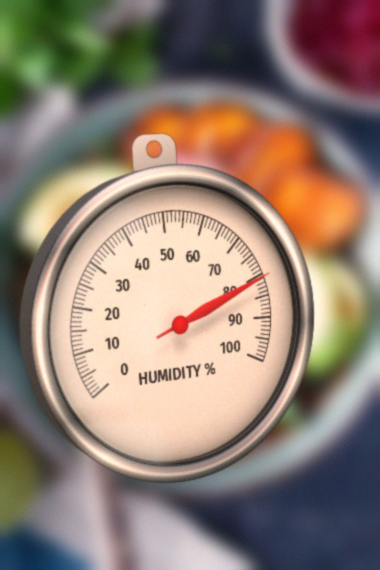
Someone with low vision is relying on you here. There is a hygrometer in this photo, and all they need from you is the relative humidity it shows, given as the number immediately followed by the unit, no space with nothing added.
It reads 80%
